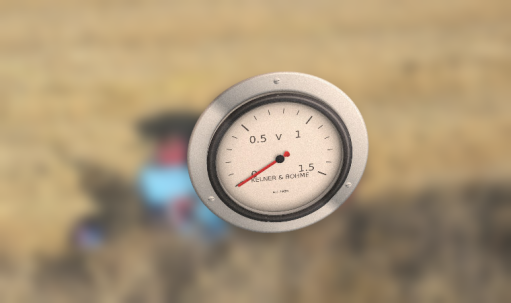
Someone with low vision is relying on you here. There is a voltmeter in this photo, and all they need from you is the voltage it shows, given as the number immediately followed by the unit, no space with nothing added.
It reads 0V
